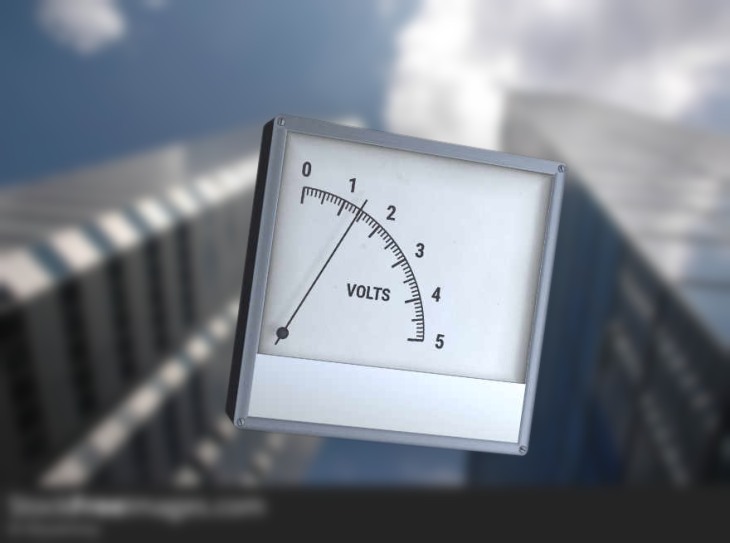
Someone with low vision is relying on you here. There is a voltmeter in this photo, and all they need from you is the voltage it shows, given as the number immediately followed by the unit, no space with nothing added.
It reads 1.4V
